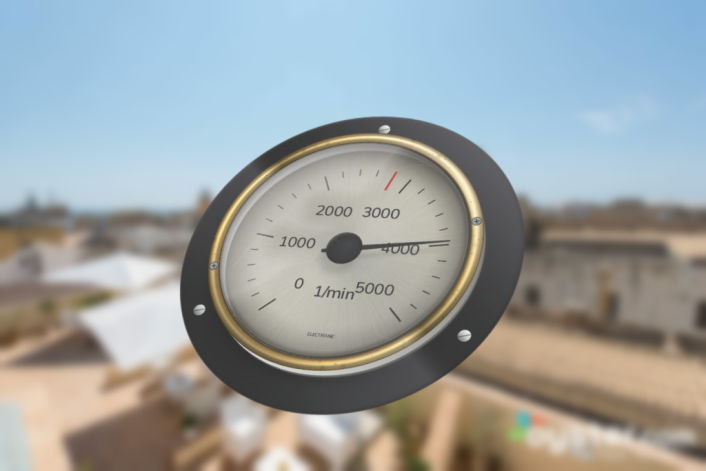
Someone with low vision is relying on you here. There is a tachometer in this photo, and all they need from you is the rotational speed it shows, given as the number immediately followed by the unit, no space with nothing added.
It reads 4000rpm
